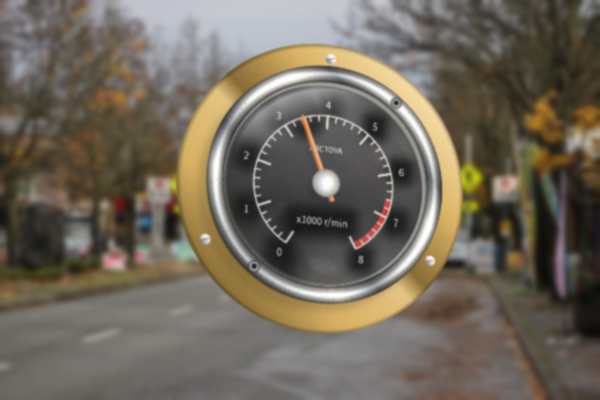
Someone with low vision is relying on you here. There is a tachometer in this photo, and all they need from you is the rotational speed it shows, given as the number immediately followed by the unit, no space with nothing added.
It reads 3400rpm
